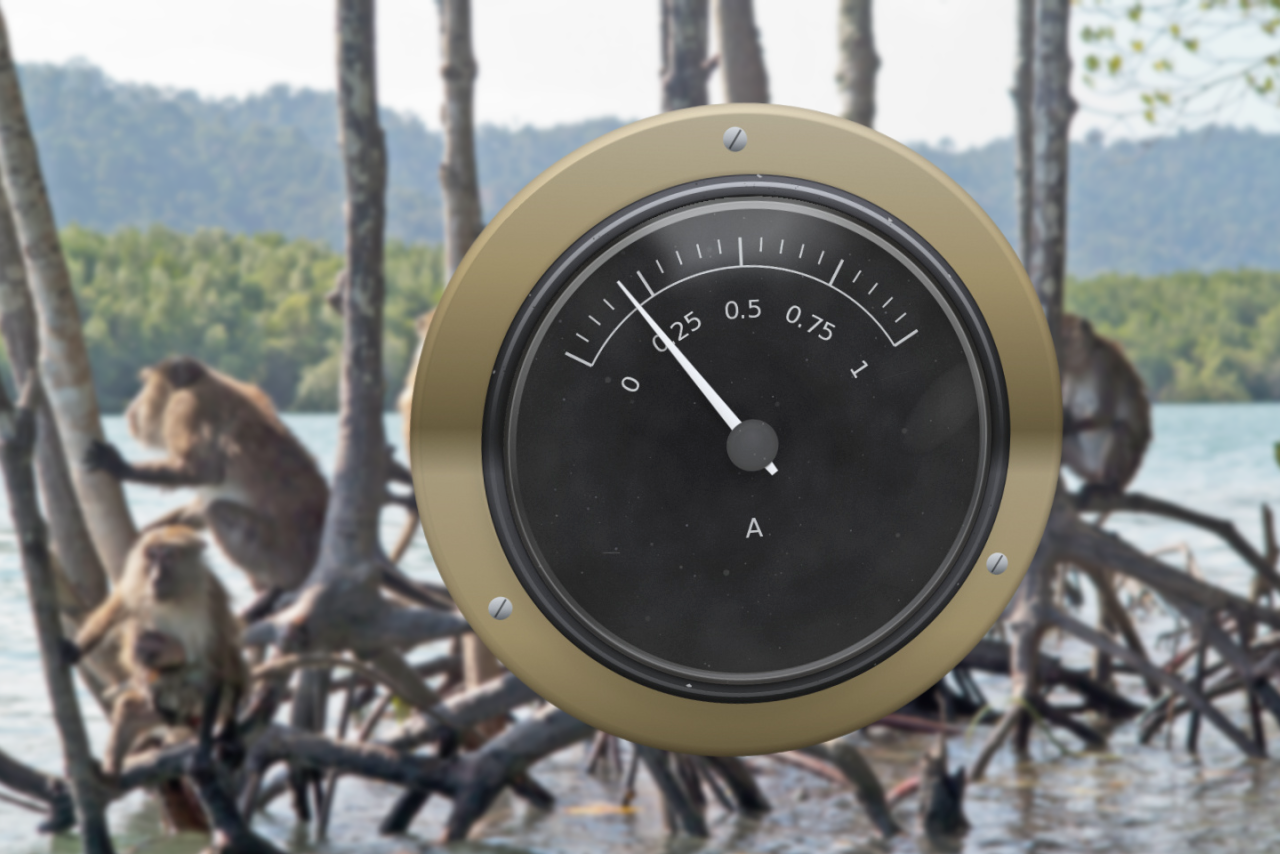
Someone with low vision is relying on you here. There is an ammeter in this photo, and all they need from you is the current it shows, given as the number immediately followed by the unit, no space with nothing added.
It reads 0.2A
